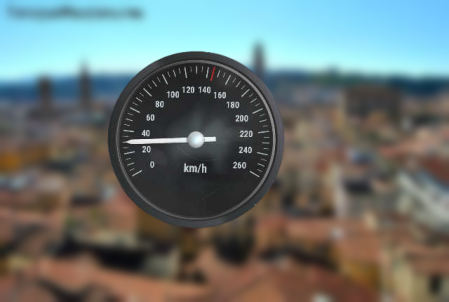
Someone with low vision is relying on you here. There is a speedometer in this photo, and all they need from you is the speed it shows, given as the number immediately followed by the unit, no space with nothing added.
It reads 30km/h
